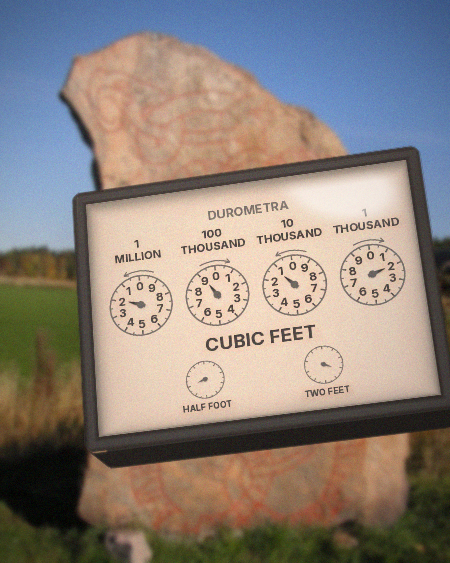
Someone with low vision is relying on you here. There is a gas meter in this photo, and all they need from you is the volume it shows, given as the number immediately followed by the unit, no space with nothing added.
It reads 191200ft³
